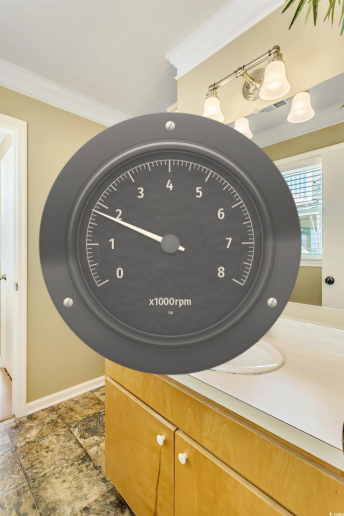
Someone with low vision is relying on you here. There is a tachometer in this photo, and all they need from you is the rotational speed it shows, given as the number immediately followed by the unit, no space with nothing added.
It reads 1800rpm
